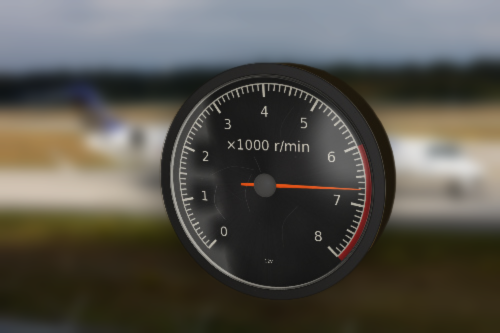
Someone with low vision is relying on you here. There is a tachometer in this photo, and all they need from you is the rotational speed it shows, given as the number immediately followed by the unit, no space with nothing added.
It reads 6700rpm
